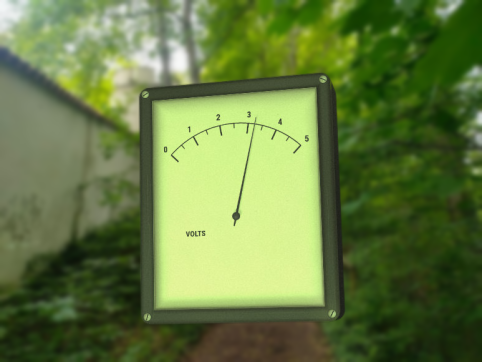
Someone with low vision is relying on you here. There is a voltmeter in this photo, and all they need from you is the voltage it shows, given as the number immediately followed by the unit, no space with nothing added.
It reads 3.25V
